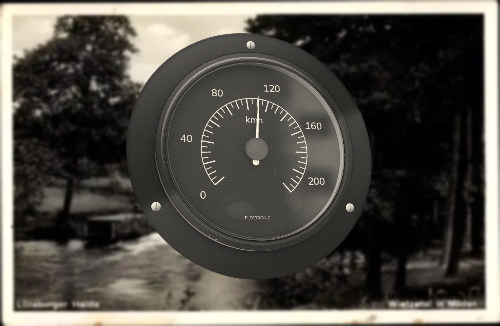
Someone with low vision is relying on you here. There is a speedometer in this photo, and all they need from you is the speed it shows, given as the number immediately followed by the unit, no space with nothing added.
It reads 110km/h
